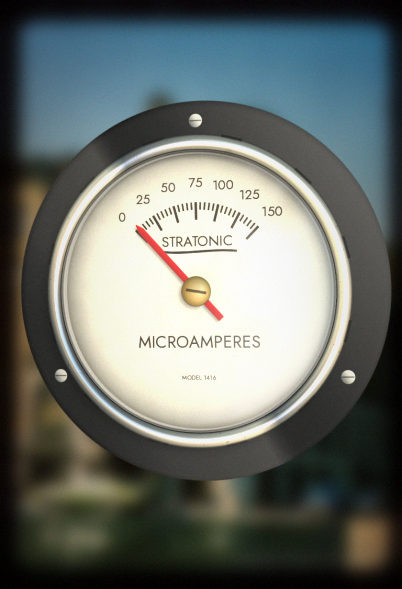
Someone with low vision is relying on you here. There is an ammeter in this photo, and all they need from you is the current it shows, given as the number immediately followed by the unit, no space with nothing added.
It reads 5µA
